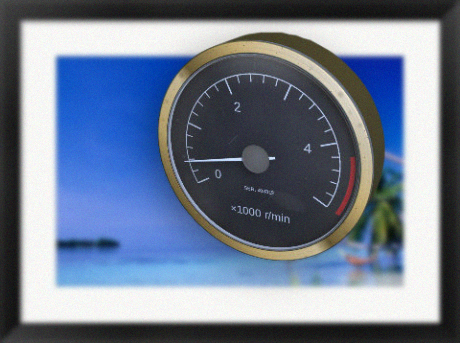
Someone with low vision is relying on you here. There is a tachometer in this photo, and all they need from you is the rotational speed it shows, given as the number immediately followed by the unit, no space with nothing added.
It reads 400rpm
